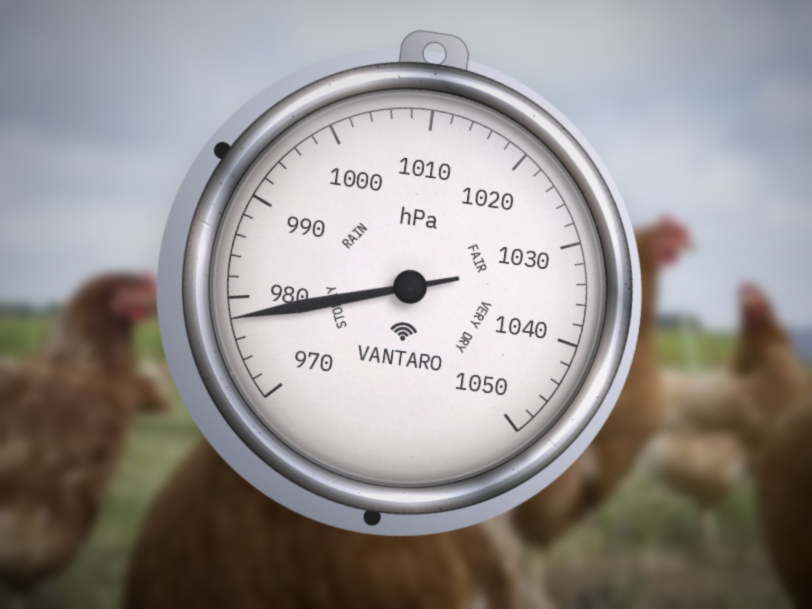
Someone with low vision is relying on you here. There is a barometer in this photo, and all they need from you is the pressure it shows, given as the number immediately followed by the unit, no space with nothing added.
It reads 978hPa
